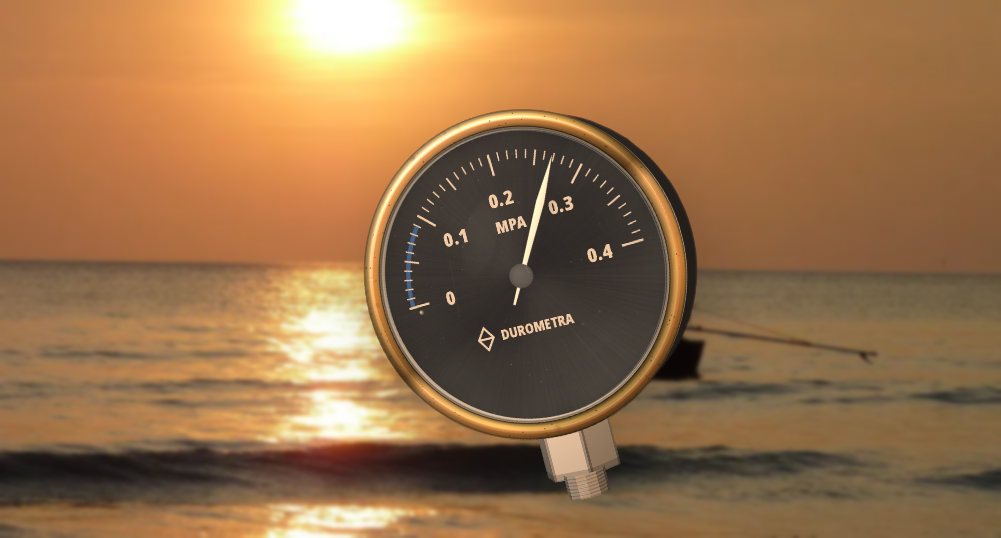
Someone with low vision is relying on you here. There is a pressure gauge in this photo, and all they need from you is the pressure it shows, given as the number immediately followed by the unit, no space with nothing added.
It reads 0.27MPa
